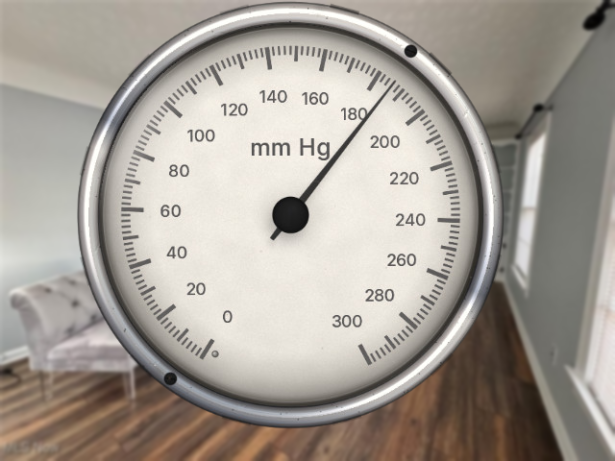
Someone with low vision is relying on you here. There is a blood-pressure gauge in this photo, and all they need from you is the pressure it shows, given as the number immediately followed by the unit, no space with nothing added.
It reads 186mmHg
